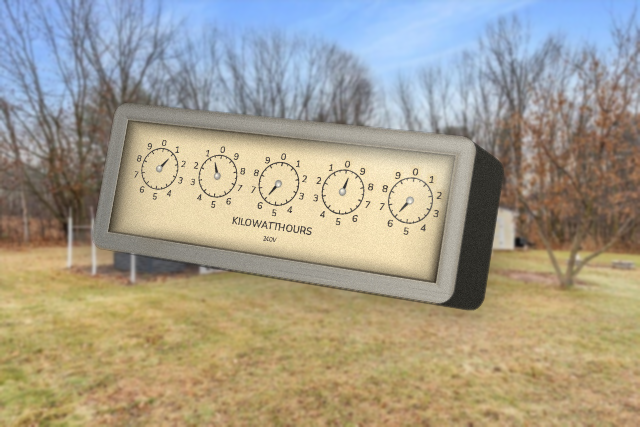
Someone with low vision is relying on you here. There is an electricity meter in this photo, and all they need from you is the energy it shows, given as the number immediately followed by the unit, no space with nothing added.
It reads 10596kWh
